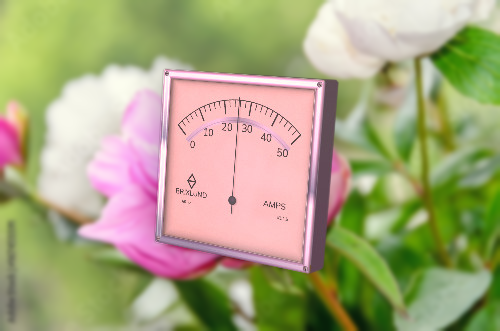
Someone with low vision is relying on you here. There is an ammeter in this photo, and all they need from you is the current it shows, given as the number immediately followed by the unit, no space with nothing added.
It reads 26A
